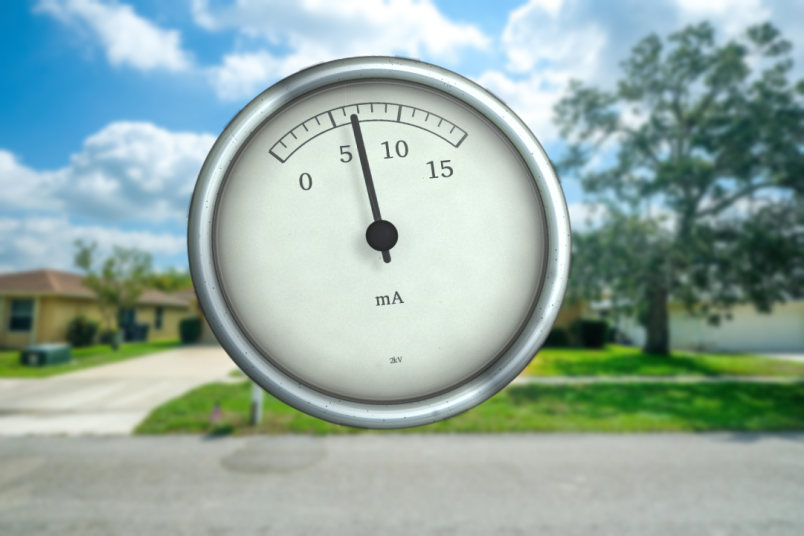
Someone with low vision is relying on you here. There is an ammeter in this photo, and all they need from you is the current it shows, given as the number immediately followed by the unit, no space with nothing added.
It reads 6.5mA
